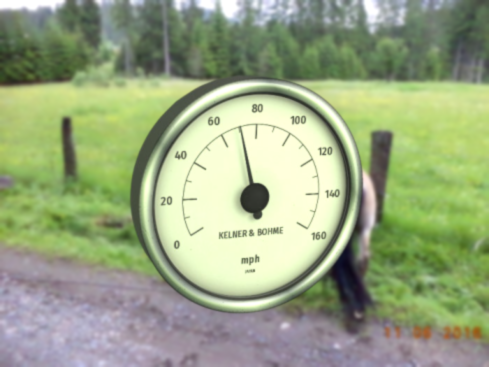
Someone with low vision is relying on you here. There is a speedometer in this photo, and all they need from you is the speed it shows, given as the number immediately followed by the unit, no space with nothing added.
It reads 70mph
